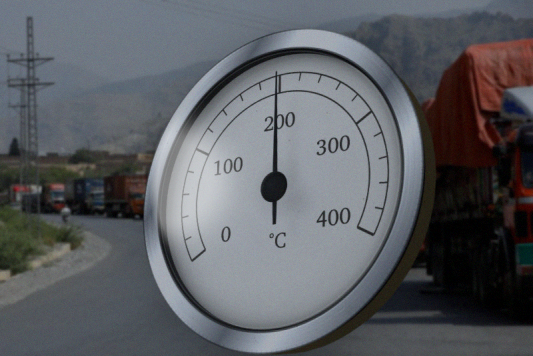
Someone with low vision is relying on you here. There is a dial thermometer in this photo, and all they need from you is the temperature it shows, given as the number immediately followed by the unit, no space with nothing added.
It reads 200°C
